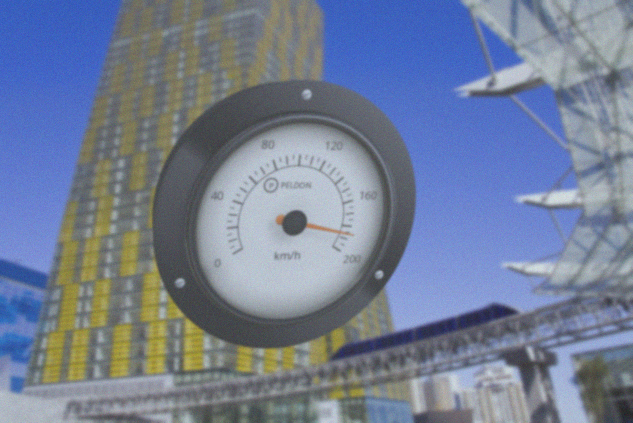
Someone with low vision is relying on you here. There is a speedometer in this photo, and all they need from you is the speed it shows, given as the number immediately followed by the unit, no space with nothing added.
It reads 185km/h
